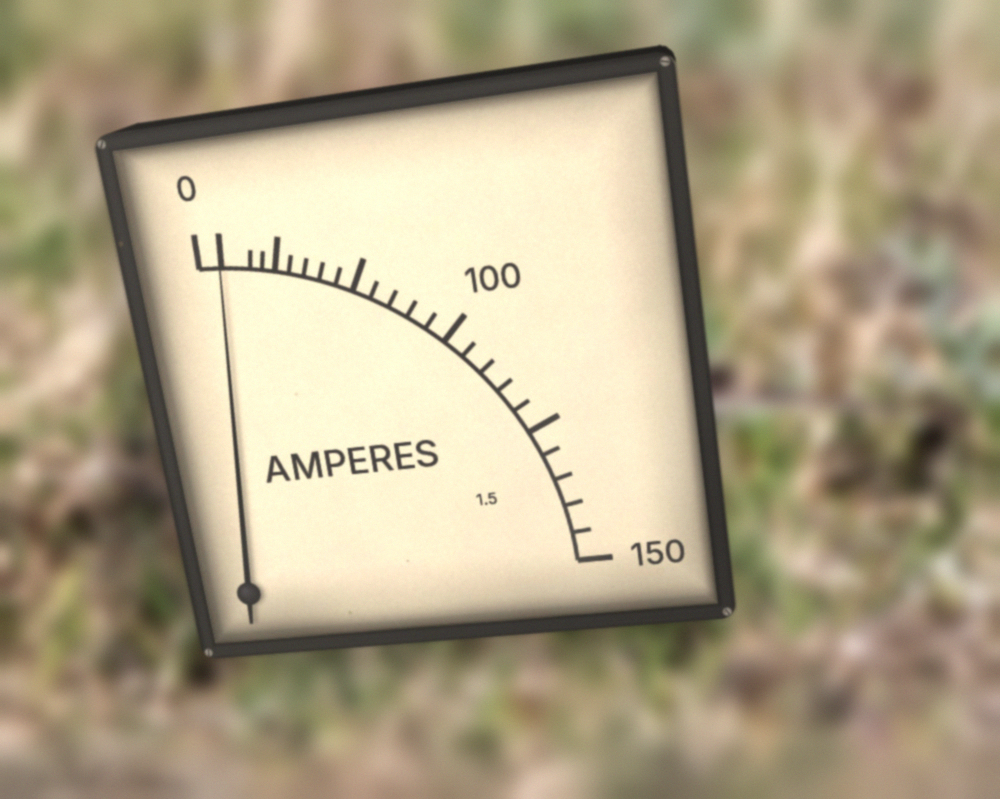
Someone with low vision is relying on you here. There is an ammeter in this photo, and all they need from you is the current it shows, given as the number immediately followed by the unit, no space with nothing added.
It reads 25A
